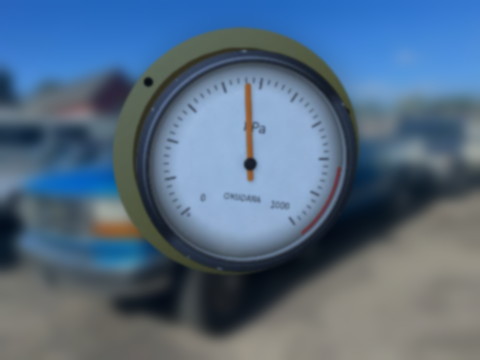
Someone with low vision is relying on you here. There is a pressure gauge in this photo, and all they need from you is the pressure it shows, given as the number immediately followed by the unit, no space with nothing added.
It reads 460kPa
